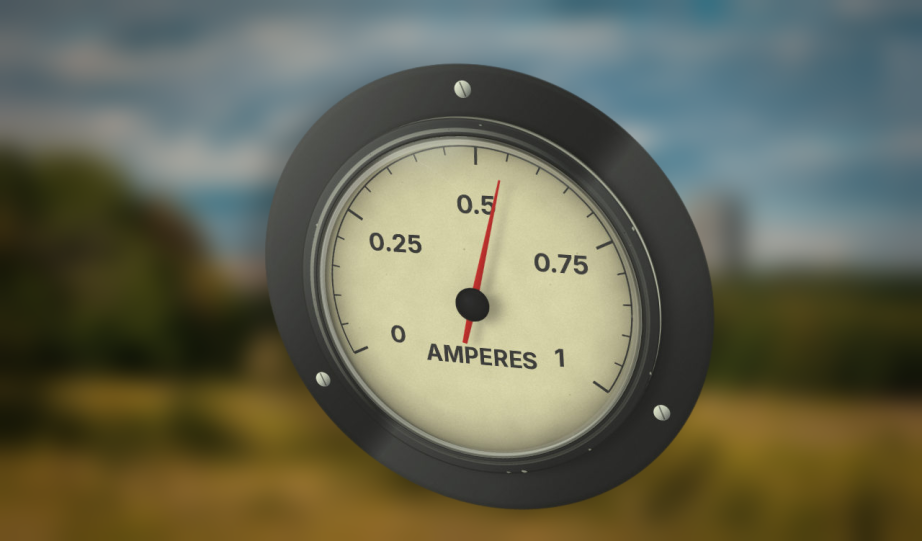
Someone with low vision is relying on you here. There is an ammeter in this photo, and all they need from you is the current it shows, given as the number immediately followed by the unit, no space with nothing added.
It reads 0.55A
